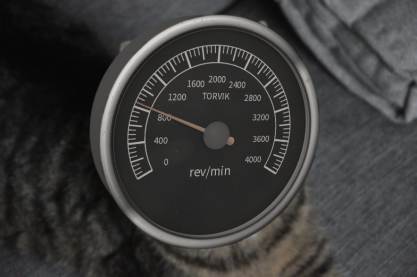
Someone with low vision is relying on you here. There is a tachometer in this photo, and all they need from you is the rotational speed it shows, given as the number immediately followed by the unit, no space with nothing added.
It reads 850rpm
